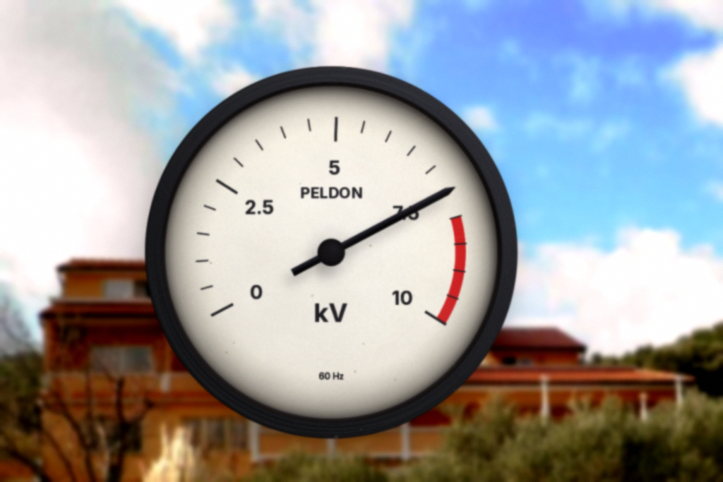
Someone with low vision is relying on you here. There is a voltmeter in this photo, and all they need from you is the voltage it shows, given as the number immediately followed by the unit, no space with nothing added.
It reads 7.5kV
